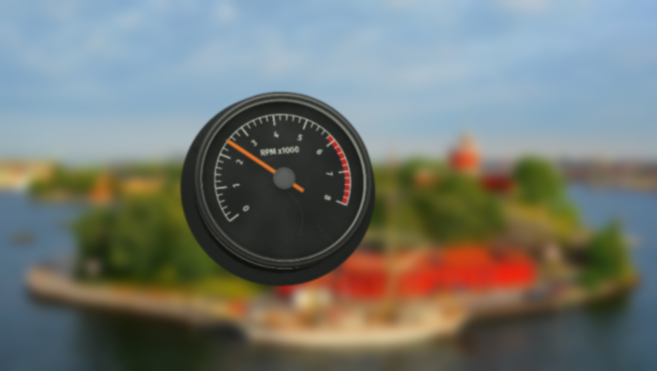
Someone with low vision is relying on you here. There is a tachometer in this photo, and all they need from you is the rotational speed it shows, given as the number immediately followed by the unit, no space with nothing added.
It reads 2400rpm
